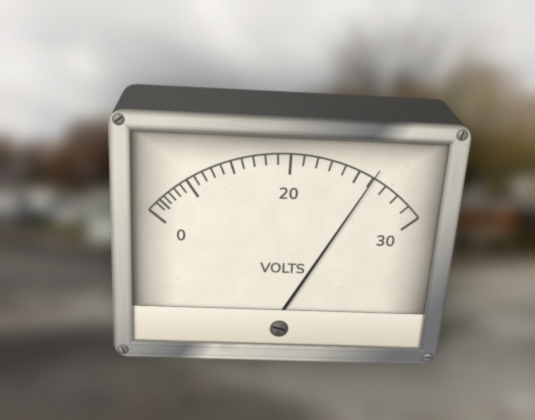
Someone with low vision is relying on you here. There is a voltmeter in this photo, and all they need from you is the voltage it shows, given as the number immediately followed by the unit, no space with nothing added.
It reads 26V
